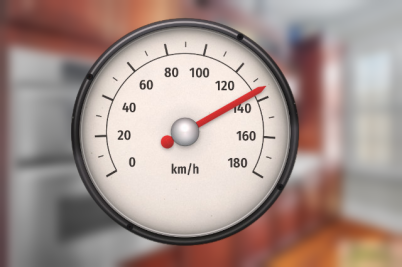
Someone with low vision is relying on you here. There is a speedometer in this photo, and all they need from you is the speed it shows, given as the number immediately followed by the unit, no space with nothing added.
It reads 135km/h
